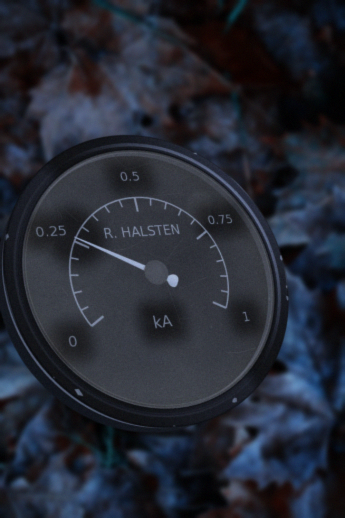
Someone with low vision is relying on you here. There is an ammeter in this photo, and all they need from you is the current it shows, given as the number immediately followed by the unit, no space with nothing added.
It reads 0.25kA
